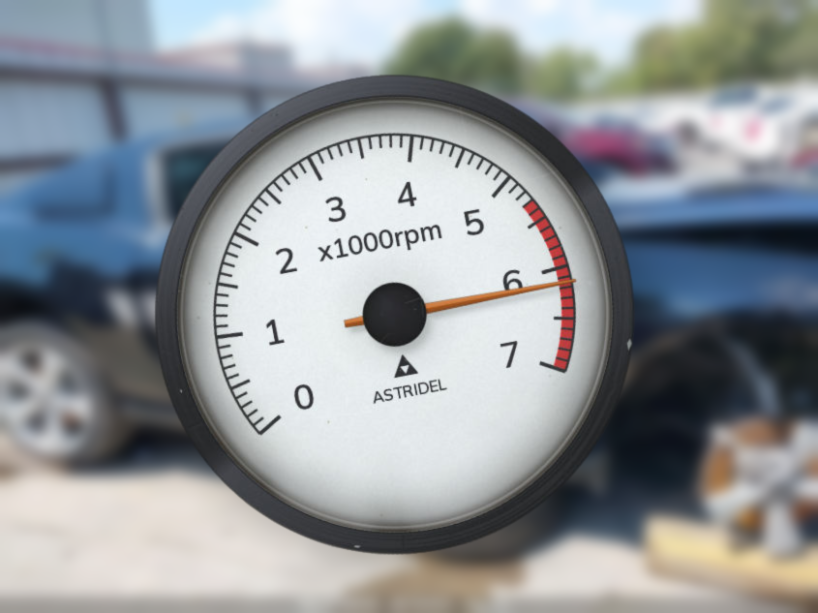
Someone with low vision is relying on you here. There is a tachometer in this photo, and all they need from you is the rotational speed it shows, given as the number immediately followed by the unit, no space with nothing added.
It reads 6150rpm
